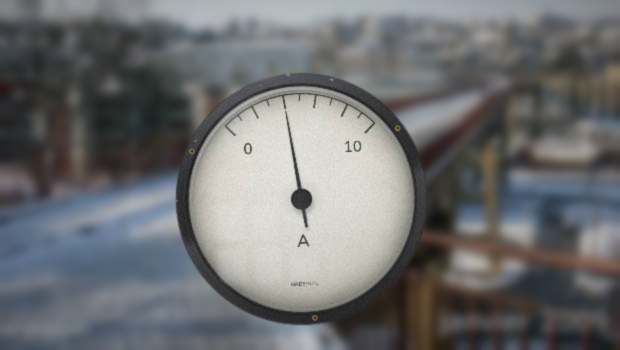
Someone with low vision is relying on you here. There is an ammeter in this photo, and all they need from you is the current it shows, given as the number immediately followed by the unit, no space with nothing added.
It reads 4A
